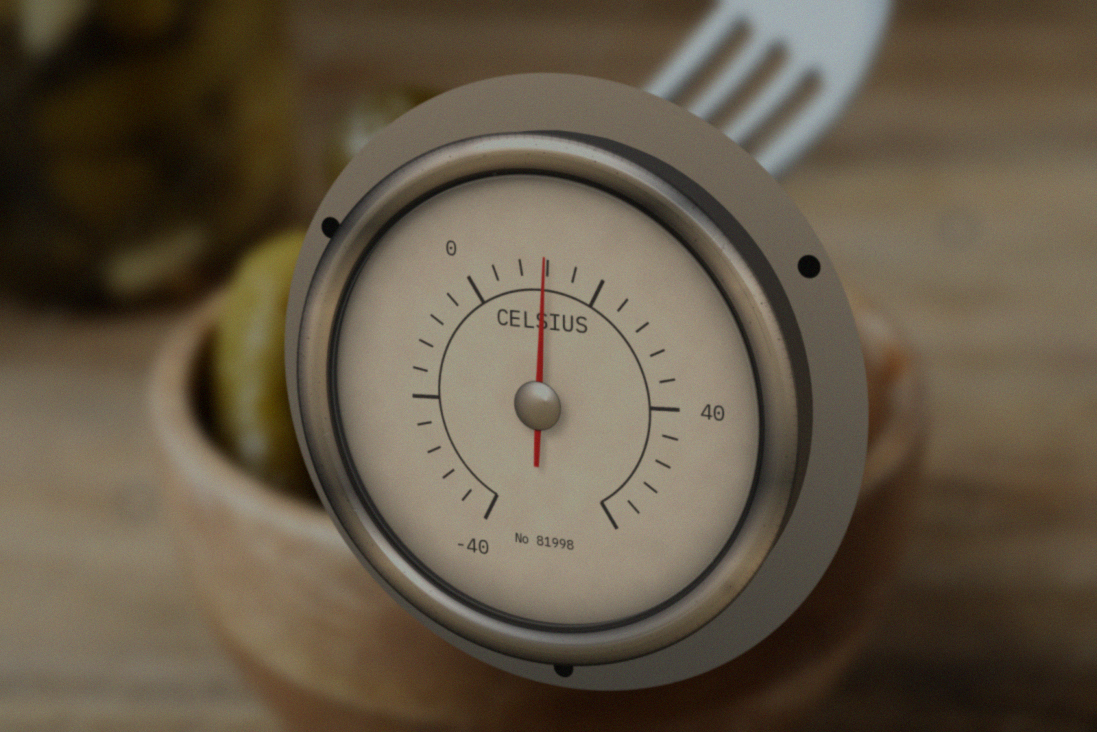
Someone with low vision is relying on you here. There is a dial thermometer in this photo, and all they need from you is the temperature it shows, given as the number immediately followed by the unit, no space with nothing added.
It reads 12°C
